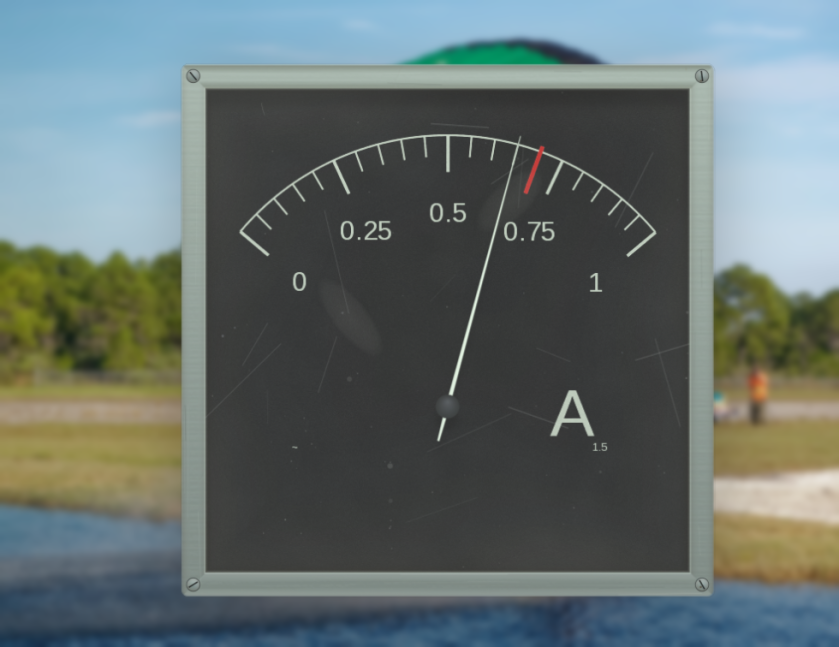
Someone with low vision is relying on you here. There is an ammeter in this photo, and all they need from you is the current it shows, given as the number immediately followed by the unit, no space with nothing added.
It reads 0.65A
